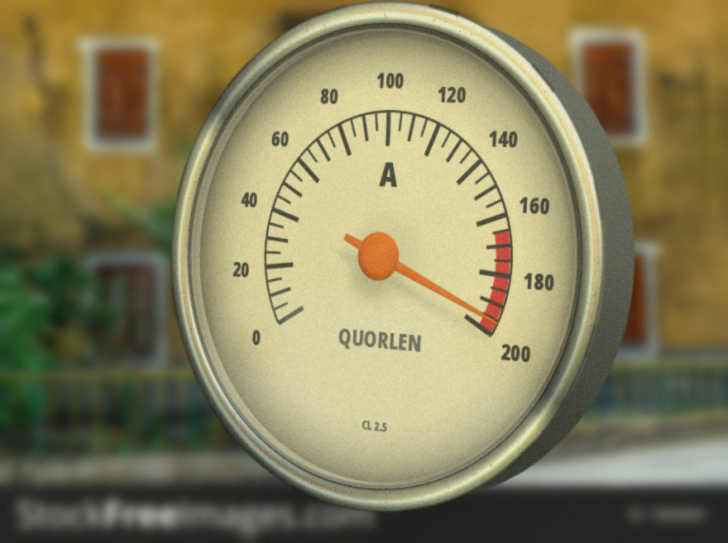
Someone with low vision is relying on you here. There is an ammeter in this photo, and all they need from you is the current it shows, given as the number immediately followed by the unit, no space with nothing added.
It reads 195A
